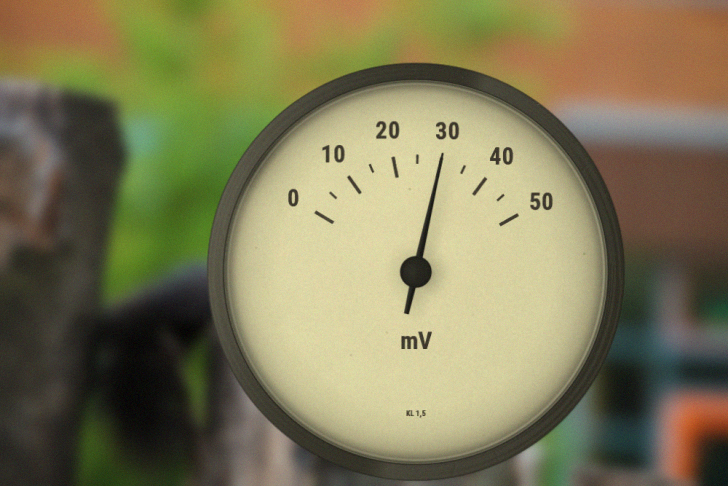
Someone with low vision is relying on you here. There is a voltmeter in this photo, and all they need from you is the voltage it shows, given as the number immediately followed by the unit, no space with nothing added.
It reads 30mV
